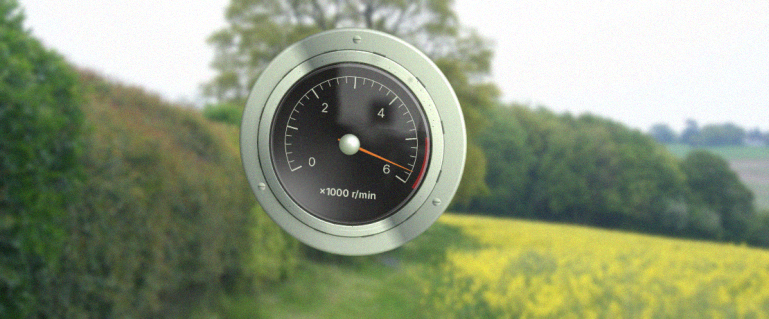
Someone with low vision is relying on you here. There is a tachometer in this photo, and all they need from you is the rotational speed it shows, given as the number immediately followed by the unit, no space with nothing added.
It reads 5700rpm
